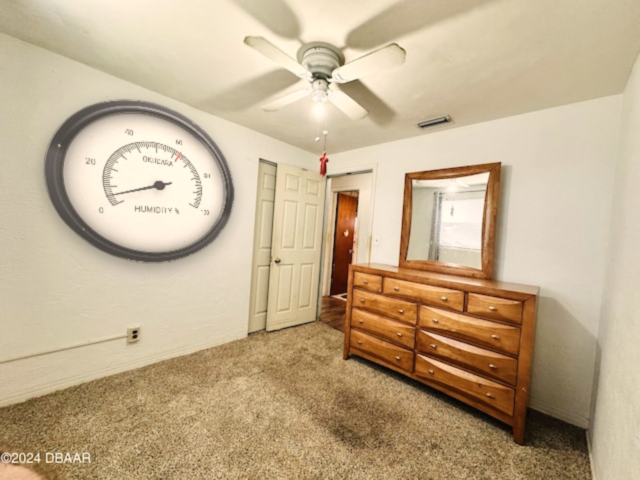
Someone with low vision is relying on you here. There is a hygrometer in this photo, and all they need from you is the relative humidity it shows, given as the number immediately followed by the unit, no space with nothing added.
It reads 5%
